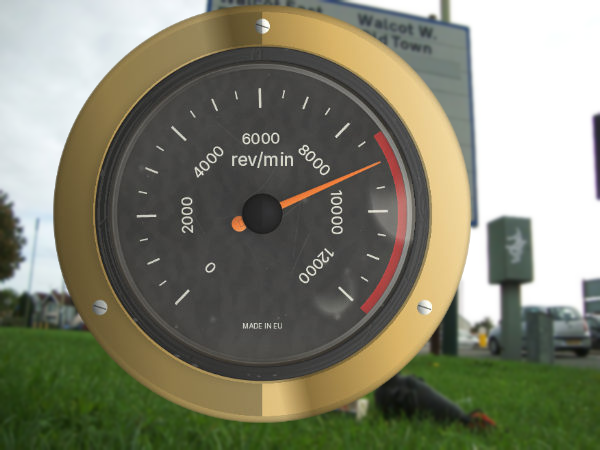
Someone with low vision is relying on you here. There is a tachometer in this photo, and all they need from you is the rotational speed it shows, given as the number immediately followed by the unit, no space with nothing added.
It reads 9000rpm
